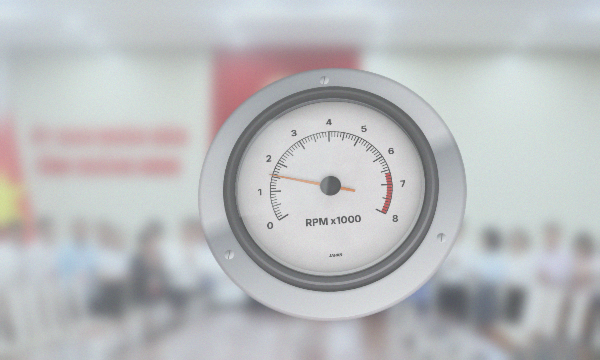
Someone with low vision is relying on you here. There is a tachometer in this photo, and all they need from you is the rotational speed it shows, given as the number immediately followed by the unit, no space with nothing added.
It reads 1500rpm
